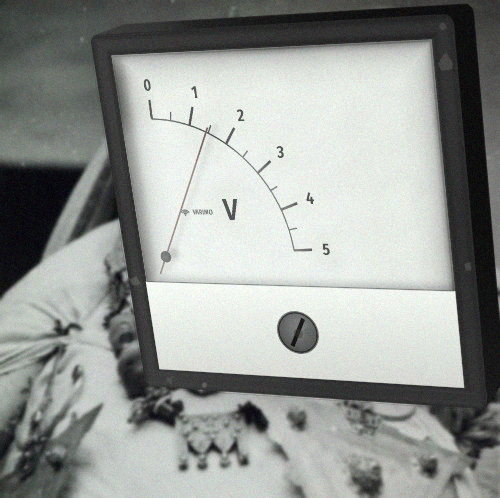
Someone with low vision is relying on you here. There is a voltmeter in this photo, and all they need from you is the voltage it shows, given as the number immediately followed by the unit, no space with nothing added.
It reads 1.5V
